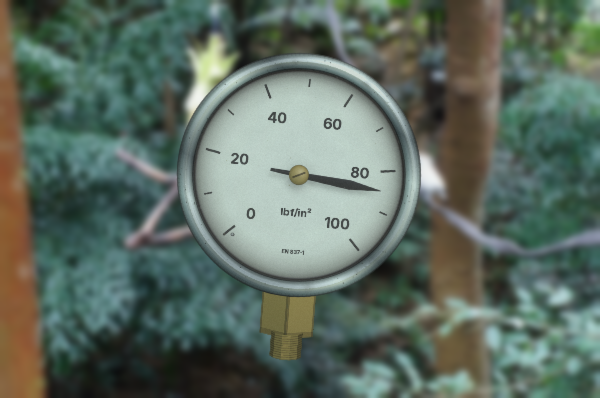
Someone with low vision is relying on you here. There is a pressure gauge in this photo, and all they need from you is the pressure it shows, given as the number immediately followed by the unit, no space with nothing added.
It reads 85psi
